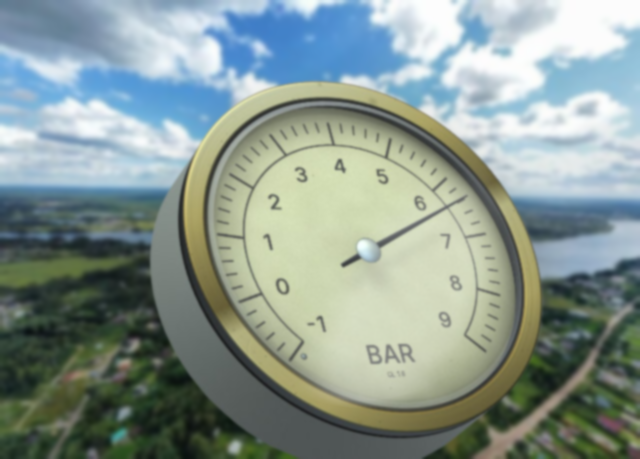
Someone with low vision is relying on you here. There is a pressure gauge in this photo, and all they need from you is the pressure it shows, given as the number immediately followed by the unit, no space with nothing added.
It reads 6.4bar
